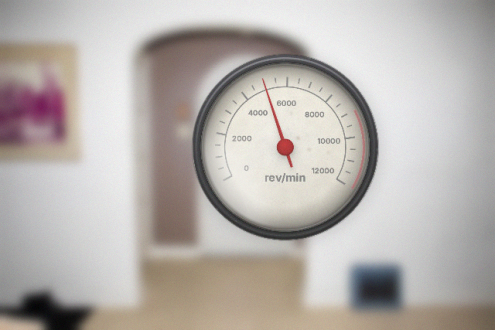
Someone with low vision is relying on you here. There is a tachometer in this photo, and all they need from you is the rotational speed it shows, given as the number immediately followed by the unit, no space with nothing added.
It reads 5000rpm
